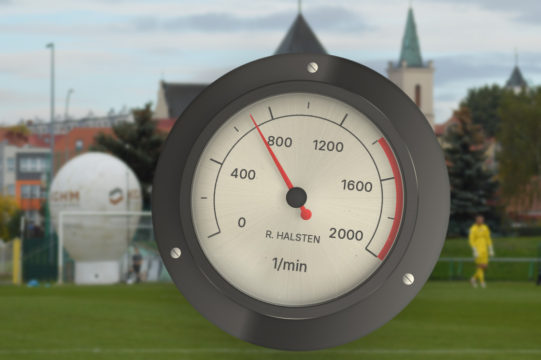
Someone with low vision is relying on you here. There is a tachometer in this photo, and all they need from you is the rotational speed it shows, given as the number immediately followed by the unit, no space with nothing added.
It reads 700rpm
